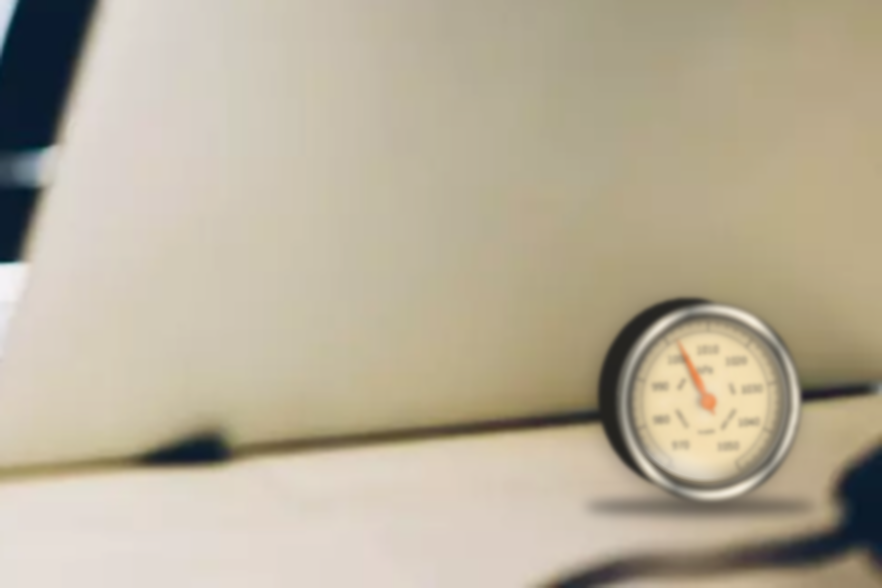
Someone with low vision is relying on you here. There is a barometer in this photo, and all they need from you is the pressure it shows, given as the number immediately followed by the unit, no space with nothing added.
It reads 1002hPa
